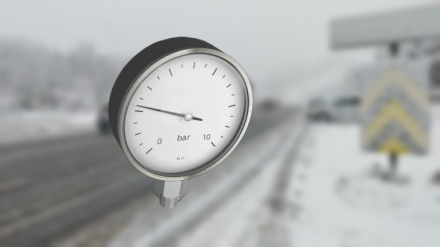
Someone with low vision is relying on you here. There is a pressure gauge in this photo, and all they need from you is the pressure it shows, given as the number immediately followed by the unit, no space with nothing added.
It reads 2.25bar
